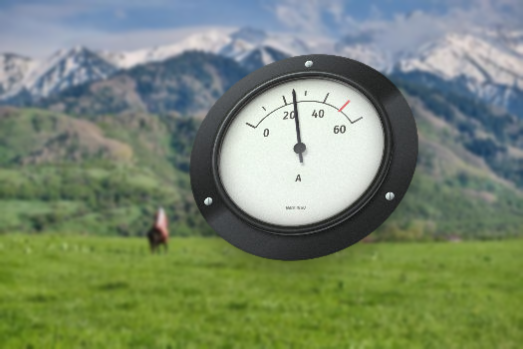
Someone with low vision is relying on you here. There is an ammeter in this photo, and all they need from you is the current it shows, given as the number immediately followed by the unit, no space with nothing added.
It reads 25A
